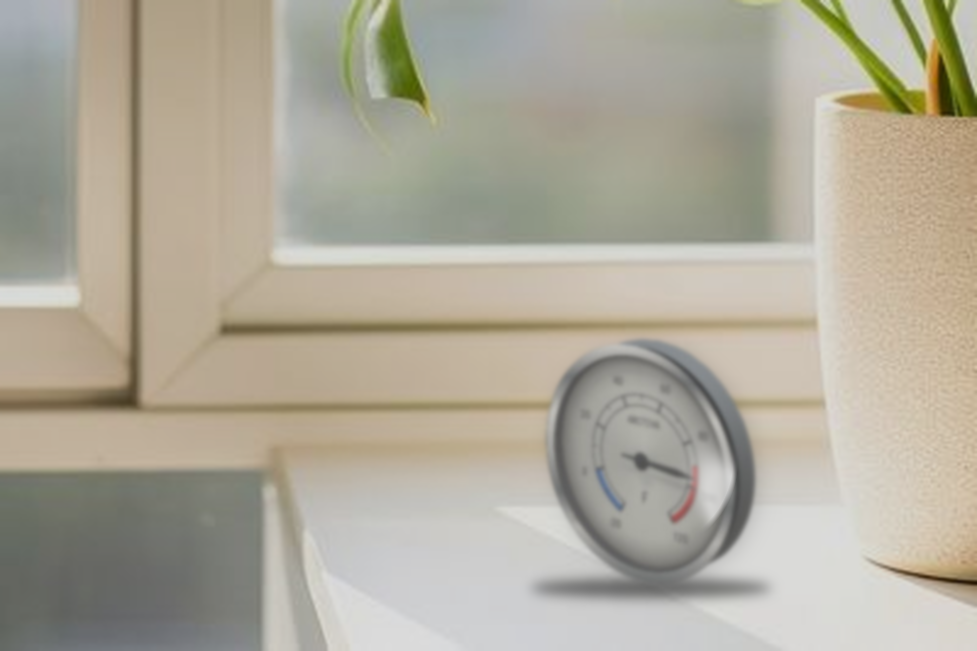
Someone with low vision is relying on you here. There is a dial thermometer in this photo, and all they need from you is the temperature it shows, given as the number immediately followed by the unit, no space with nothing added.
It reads 95°F
